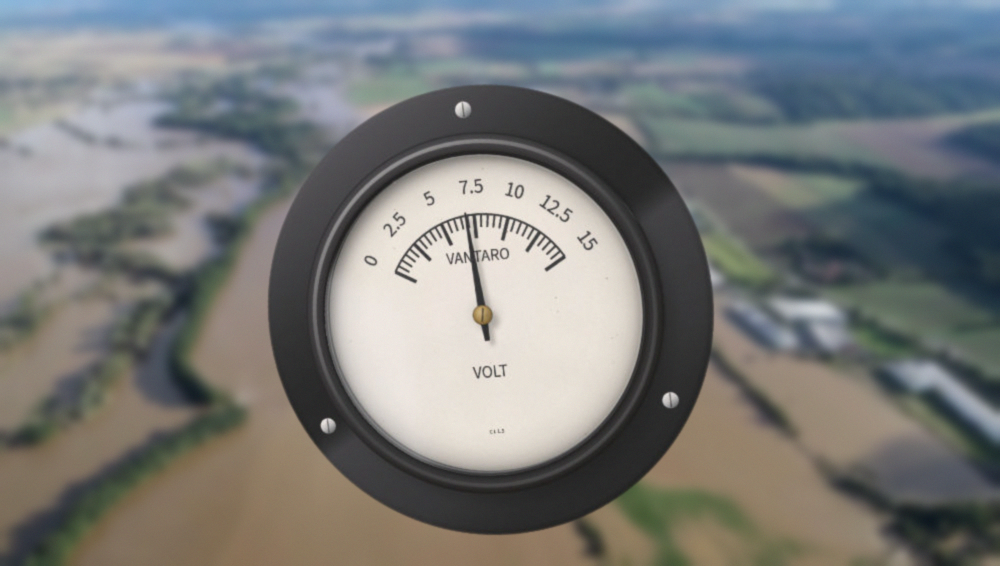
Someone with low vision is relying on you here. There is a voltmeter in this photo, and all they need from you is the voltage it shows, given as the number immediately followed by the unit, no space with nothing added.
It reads 7V
